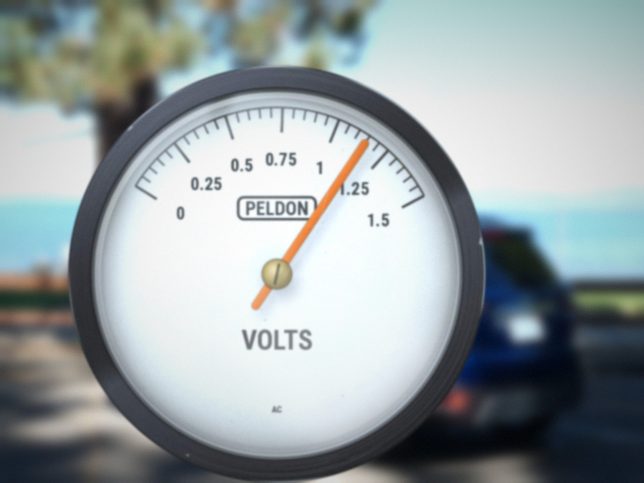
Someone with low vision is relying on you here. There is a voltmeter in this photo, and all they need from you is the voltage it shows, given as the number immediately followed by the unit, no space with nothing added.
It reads 1.15V
